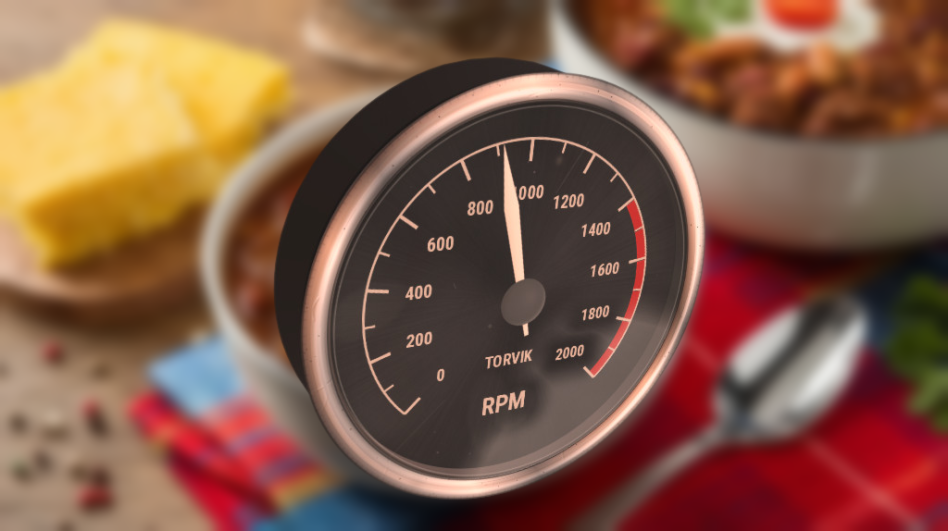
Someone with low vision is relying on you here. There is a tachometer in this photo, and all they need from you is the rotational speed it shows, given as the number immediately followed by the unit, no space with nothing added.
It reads 900rpm
